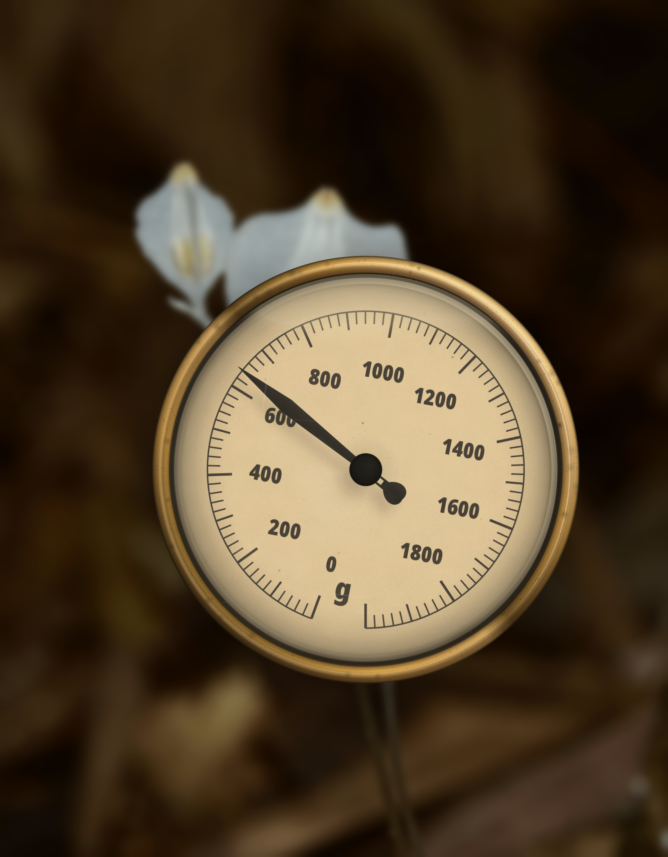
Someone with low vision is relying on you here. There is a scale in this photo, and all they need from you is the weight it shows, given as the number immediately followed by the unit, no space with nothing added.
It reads 640g
